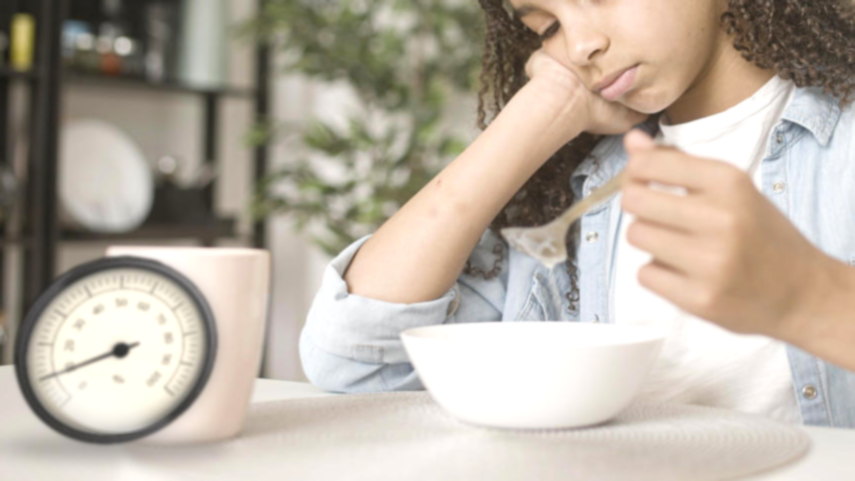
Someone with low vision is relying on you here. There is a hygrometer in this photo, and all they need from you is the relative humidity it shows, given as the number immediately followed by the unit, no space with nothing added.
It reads 10%
